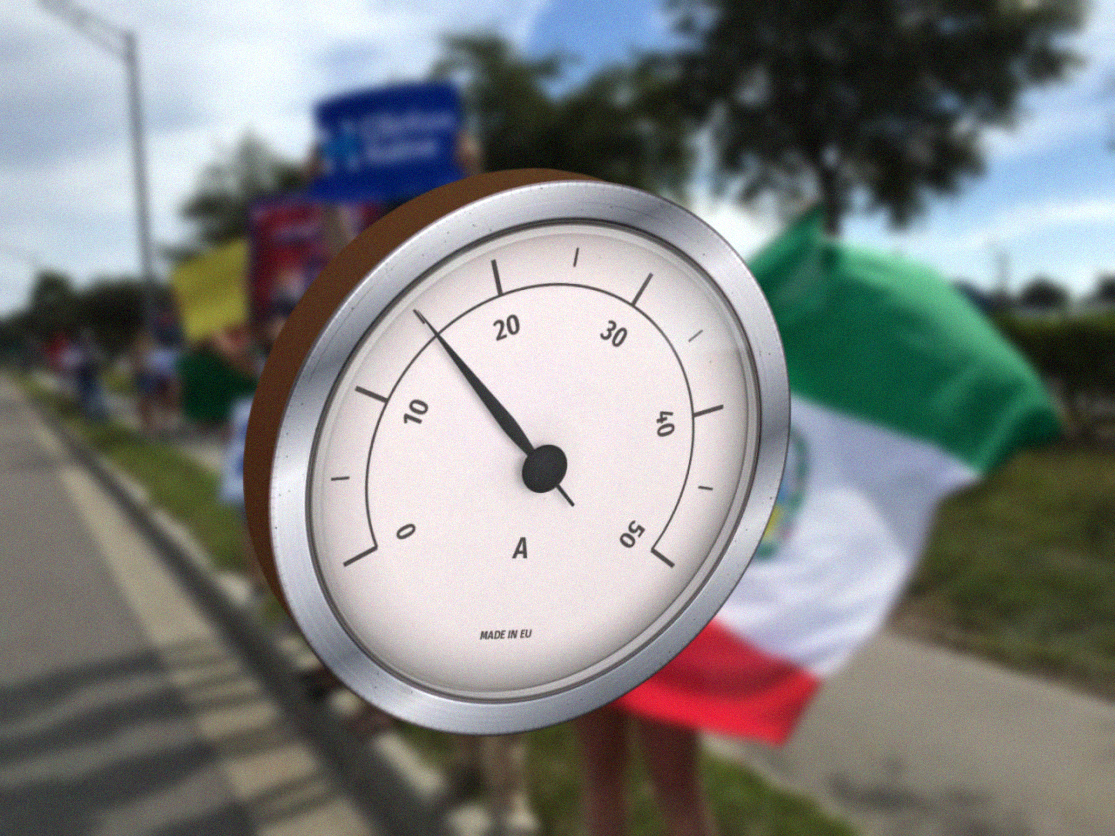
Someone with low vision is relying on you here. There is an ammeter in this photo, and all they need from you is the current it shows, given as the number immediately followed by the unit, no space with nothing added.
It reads 15A
